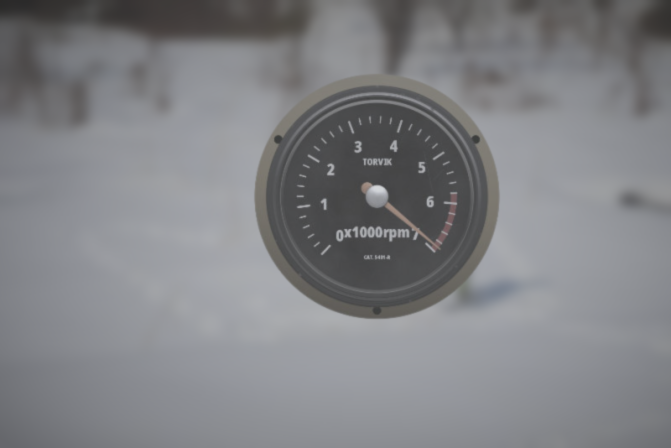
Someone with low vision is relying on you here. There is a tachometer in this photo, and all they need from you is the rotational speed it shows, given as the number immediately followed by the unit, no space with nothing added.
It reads 6900rpm
